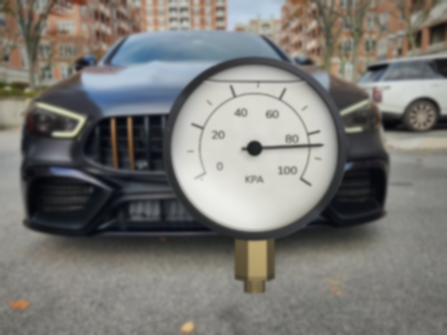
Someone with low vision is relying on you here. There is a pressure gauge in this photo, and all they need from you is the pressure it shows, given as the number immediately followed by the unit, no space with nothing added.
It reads 85kPa
